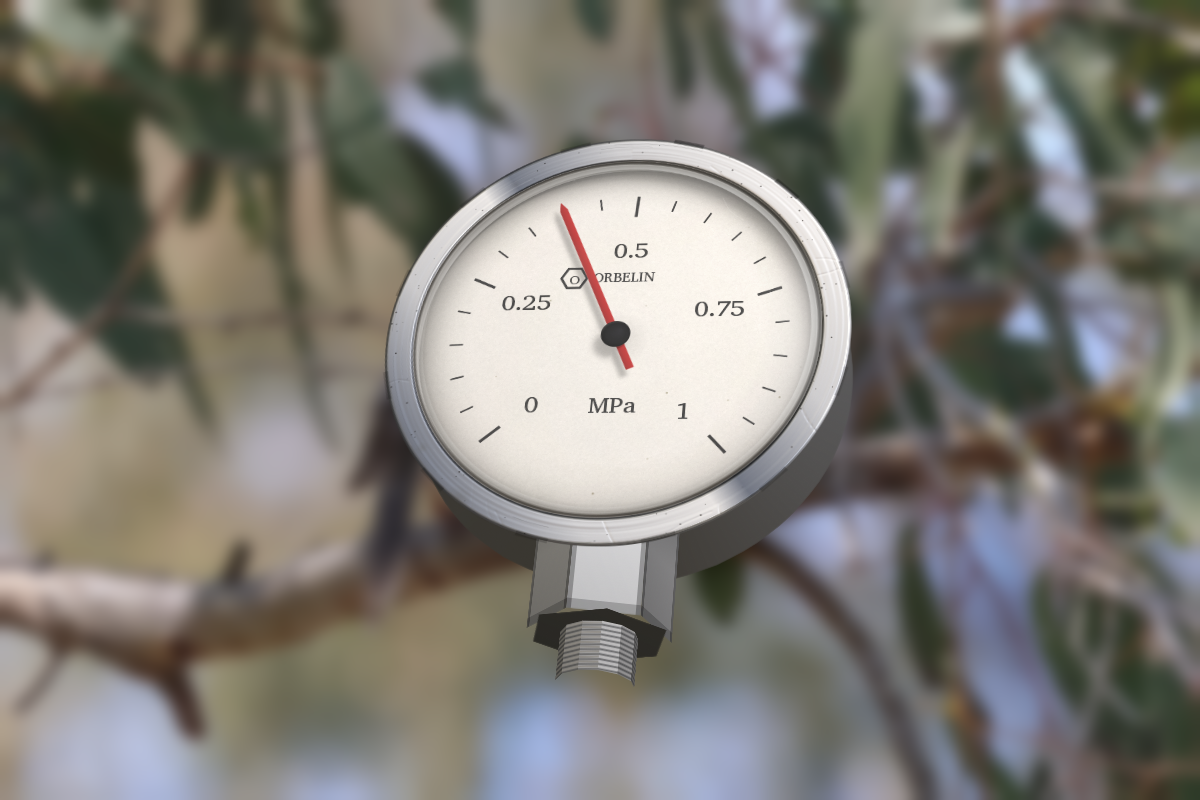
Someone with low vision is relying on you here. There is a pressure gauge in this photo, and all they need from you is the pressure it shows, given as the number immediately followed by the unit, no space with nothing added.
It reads 0.4MPa
